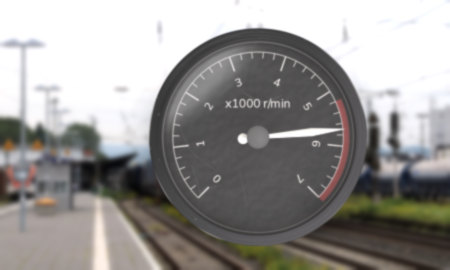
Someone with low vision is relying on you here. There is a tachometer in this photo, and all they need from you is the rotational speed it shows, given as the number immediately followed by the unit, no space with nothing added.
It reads 5700rpm
